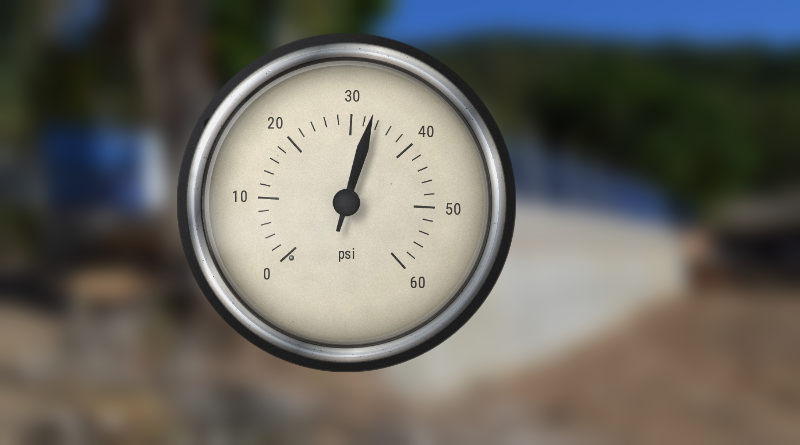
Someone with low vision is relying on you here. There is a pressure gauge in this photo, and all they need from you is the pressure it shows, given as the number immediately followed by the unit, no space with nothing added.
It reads 33psi
